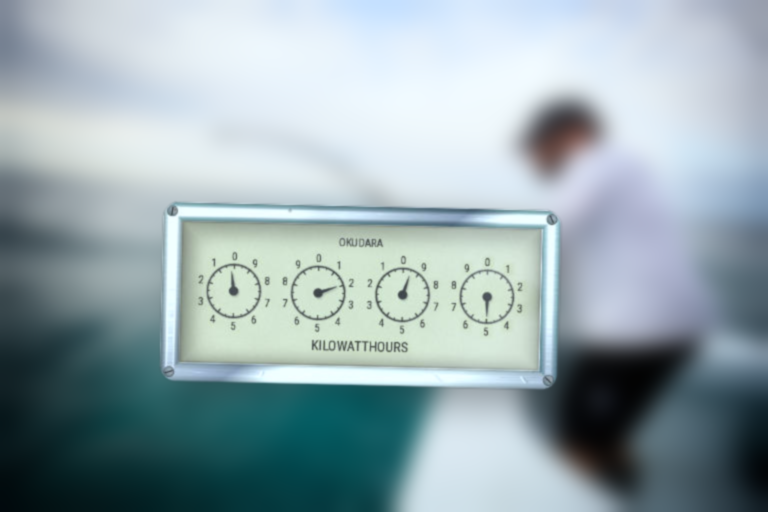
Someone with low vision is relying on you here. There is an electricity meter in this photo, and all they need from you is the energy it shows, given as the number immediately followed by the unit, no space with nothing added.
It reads 195kWh
